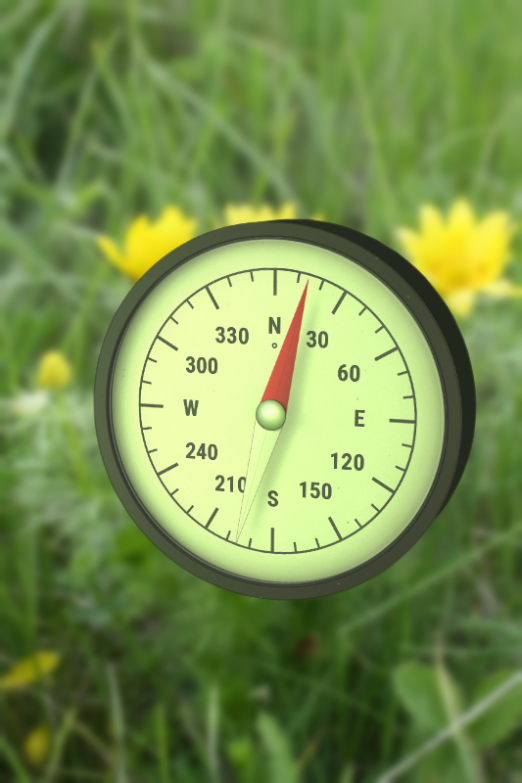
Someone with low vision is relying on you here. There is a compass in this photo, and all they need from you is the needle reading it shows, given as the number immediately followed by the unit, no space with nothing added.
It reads 15°
